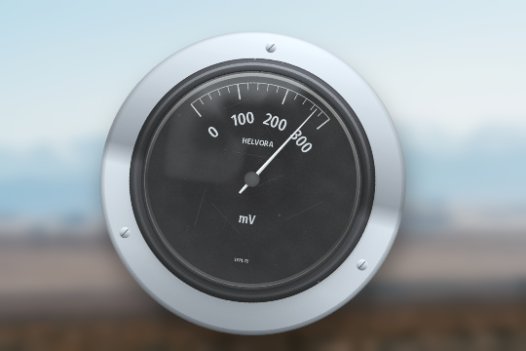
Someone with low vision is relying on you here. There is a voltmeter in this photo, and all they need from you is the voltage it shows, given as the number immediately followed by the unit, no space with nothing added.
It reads 270mV
